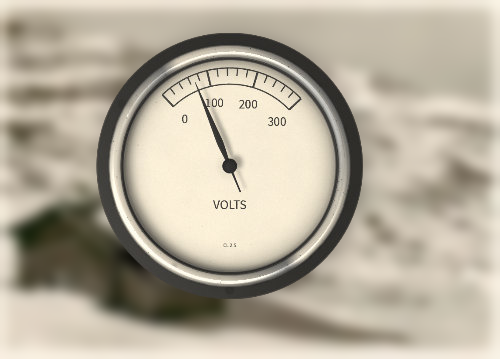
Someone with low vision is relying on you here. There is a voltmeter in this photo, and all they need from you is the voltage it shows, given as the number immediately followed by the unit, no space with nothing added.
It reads 70V
